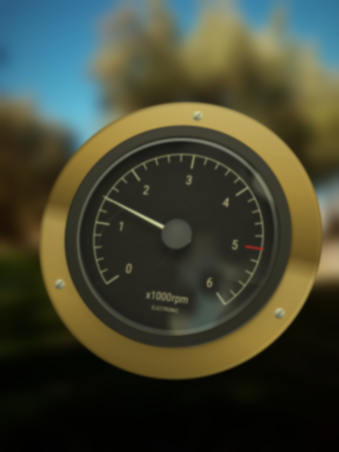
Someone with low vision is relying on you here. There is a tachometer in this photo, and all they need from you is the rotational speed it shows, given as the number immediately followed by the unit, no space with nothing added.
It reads 1400rpm
